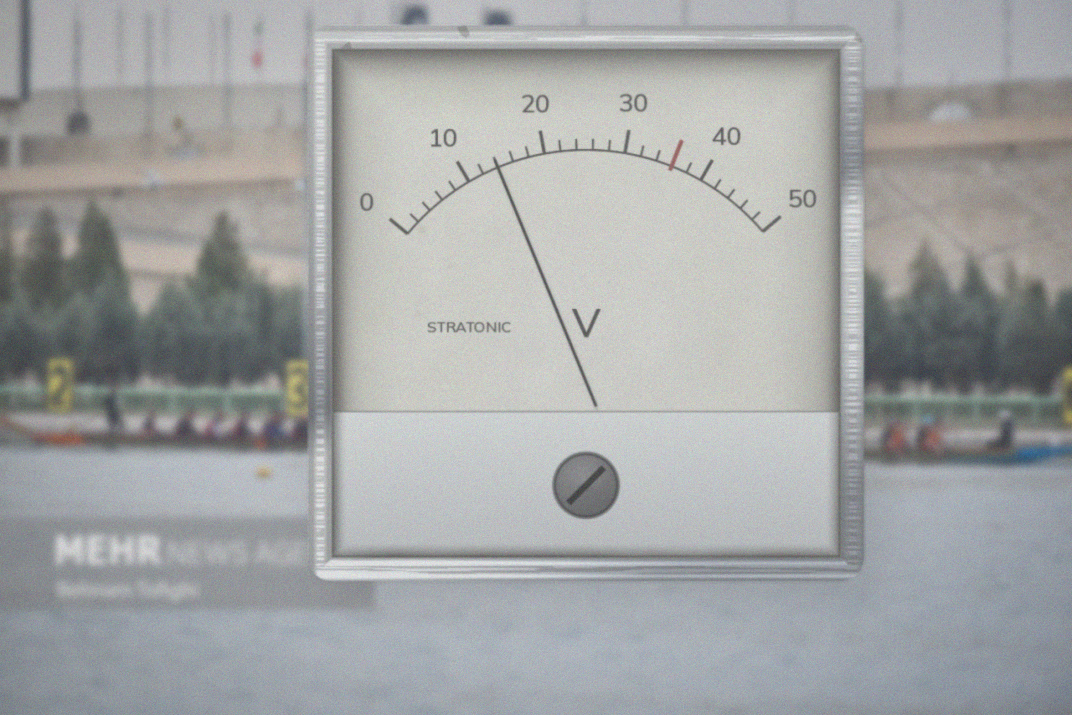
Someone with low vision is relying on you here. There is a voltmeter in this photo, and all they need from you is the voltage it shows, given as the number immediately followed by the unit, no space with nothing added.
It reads 14V
